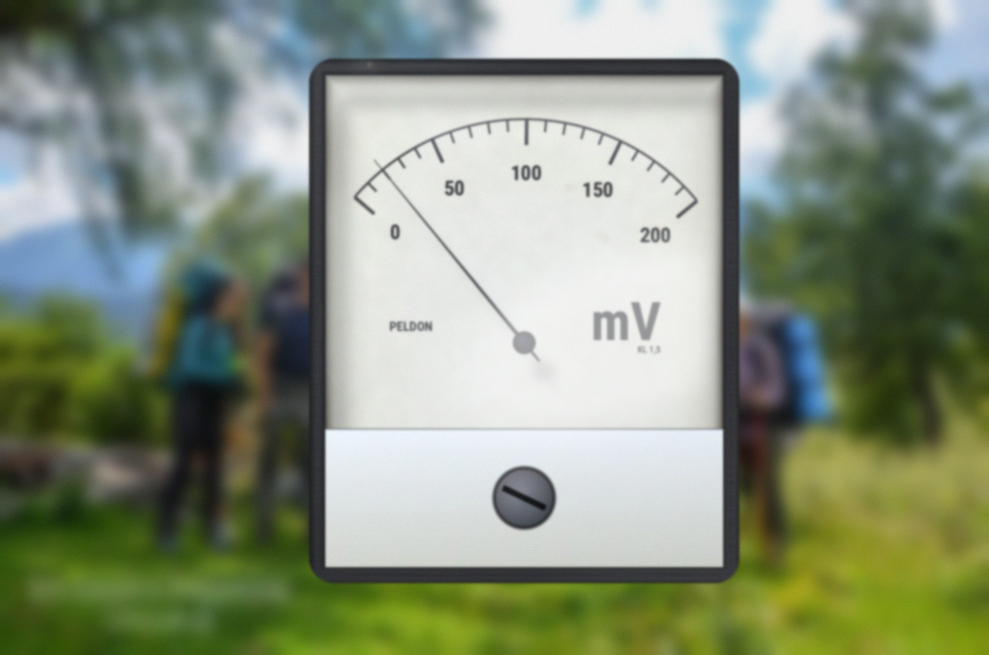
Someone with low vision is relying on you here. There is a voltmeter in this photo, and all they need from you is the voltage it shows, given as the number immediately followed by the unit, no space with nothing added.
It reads 20mV
